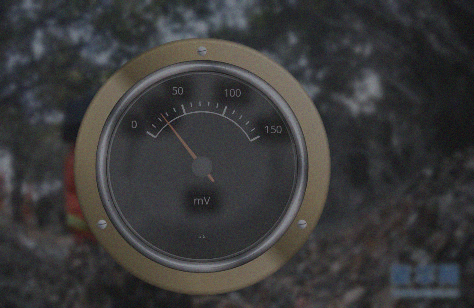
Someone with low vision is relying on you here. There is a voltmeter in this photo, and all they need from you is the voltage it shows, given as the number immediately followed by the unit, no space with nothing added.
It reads 25mV
